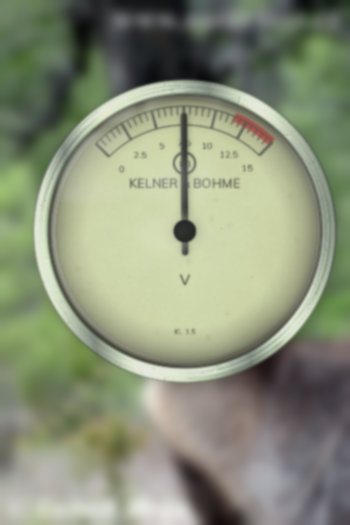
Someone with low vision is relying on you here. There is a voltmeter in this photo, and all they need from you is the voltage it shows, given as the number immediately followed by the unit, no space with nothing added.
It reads 7.5V
